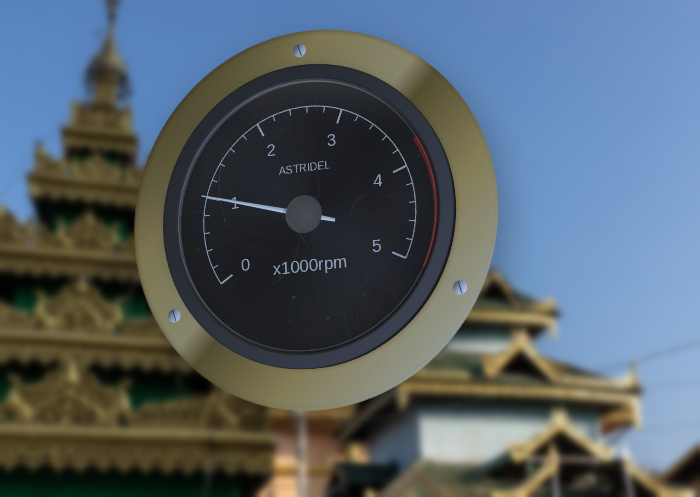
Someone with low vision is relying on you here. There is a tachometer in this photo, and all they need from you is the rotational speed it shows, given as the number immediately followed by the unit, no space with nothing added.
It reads 1000rpm
